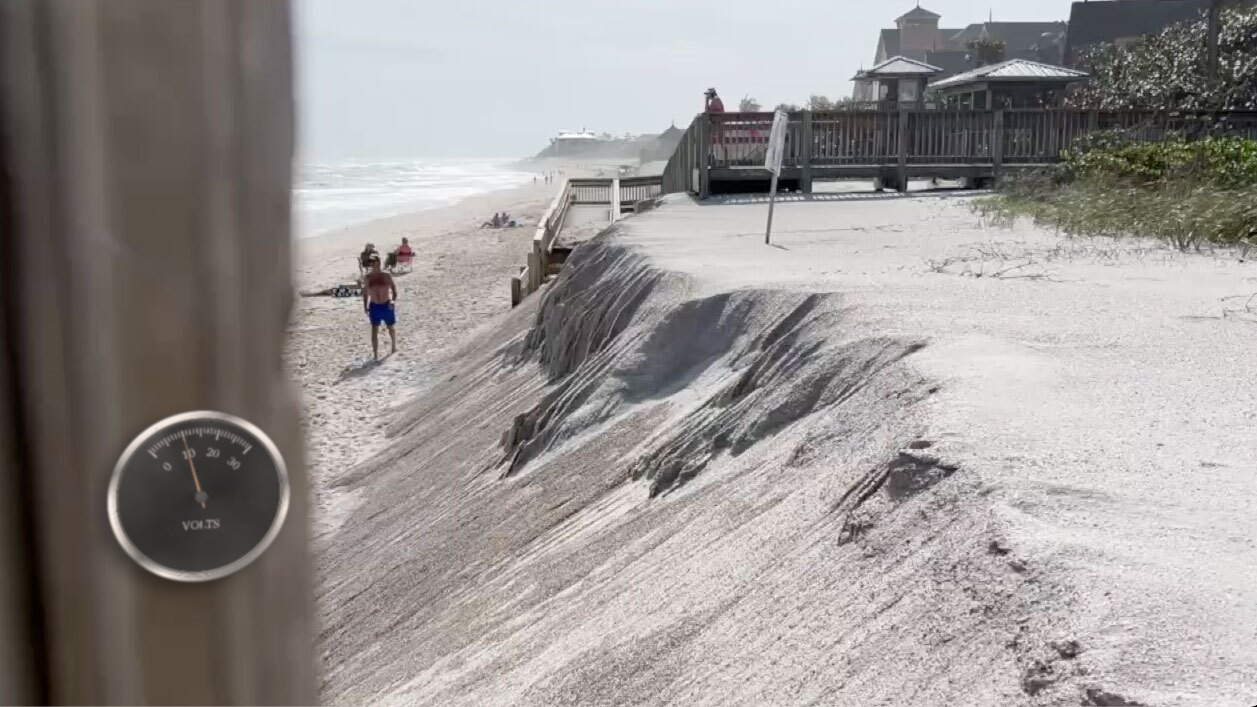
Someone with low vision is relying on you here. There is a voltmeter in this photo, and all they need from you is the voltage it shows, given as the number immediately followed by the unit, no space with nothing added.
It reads 10V
